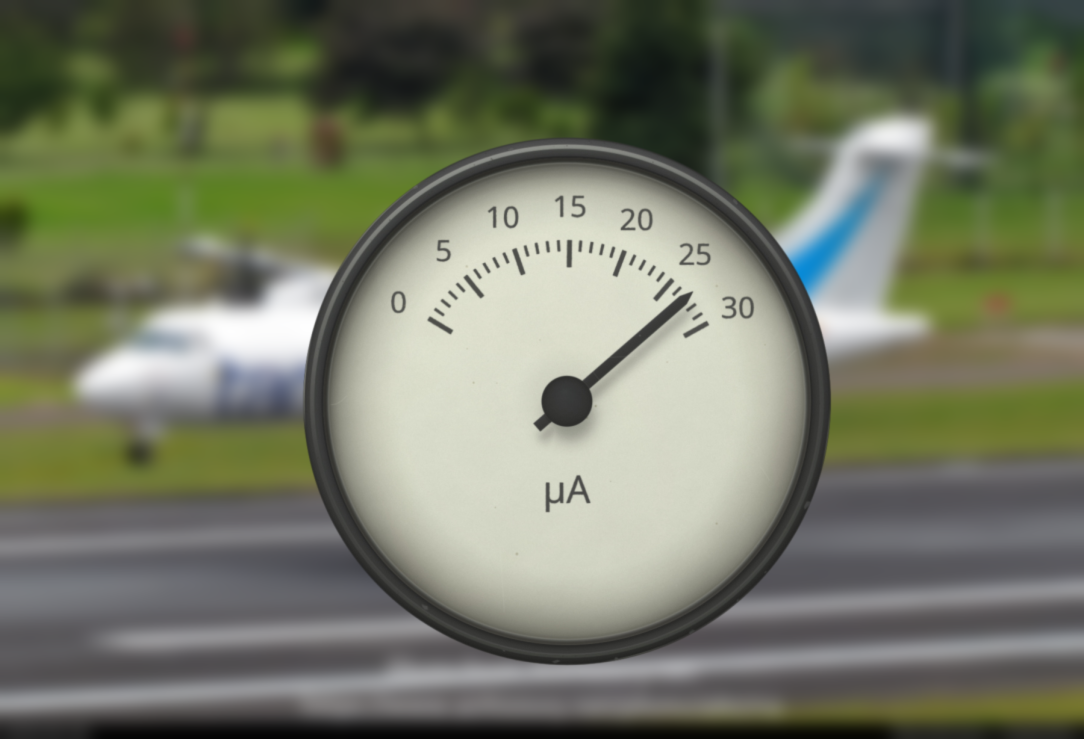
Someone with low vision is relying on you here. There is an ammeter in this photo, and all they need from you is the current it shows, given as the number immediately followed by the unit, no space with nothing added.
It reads 27µA
